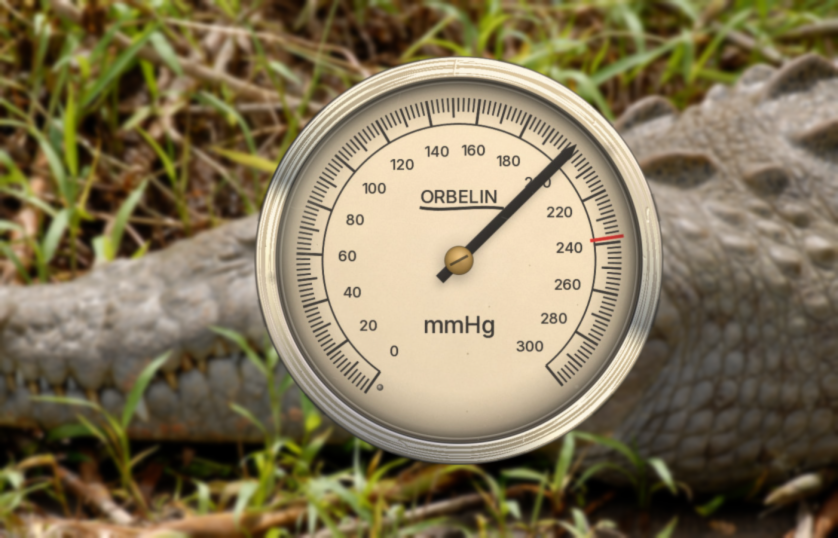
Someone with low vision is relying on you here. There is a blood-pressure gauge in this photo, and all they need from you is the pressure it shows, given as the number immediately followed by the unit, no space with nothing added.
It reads 200mmHg
